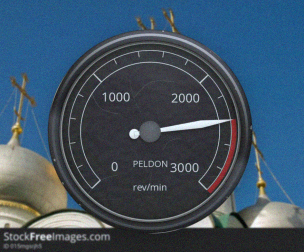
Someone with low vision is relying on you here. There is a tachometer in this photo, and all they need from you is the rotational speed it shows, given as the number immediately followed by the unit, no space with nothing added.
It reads 2400rpm
